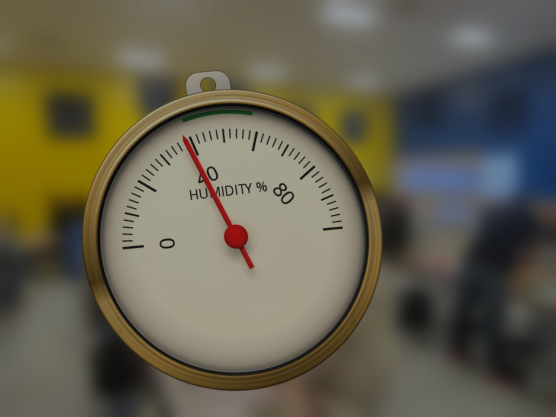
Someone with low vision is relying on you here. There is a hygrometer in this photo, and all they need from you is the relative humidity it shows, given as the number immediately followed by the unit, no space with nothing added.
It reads 38%
